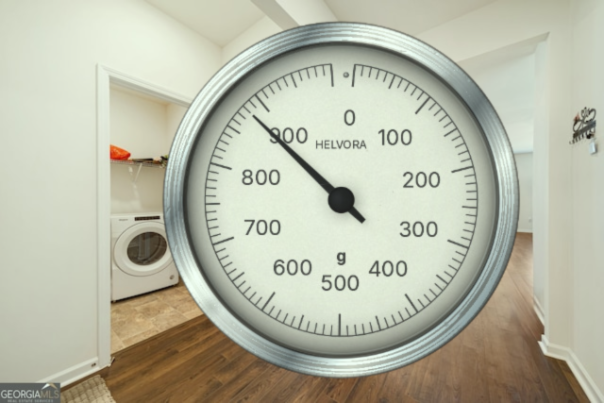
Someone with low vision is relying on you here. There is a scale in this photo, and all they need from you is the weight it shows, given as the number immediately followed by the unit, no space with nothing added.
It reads 880g
